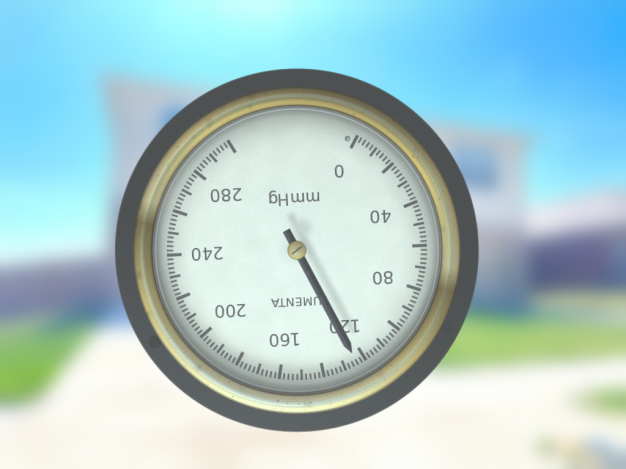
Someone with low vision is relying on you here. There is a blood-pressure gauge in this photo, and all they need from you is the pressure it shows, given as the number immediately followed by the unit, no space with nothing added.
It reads 124mmHg
